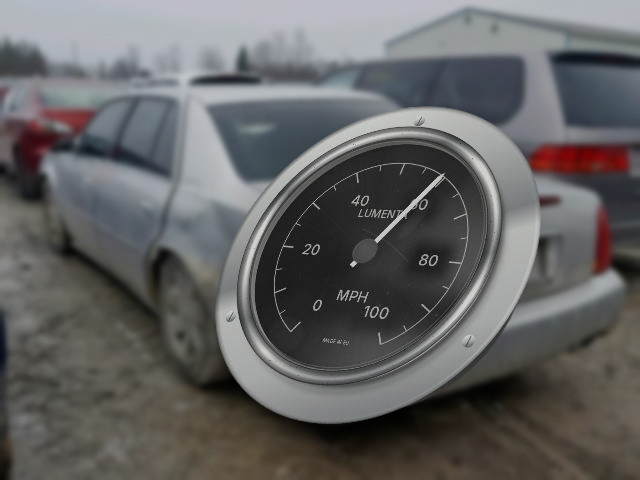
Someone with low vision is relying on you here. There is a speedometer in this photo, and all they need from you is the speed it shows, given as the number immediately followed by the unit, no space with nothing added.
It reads 60mph
